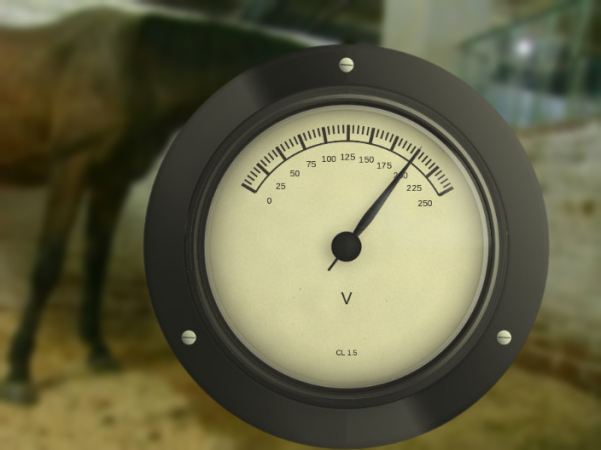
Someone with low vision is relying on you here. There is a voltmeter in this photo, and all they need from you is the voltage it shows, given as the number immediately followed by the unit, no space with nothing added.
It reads 200V
